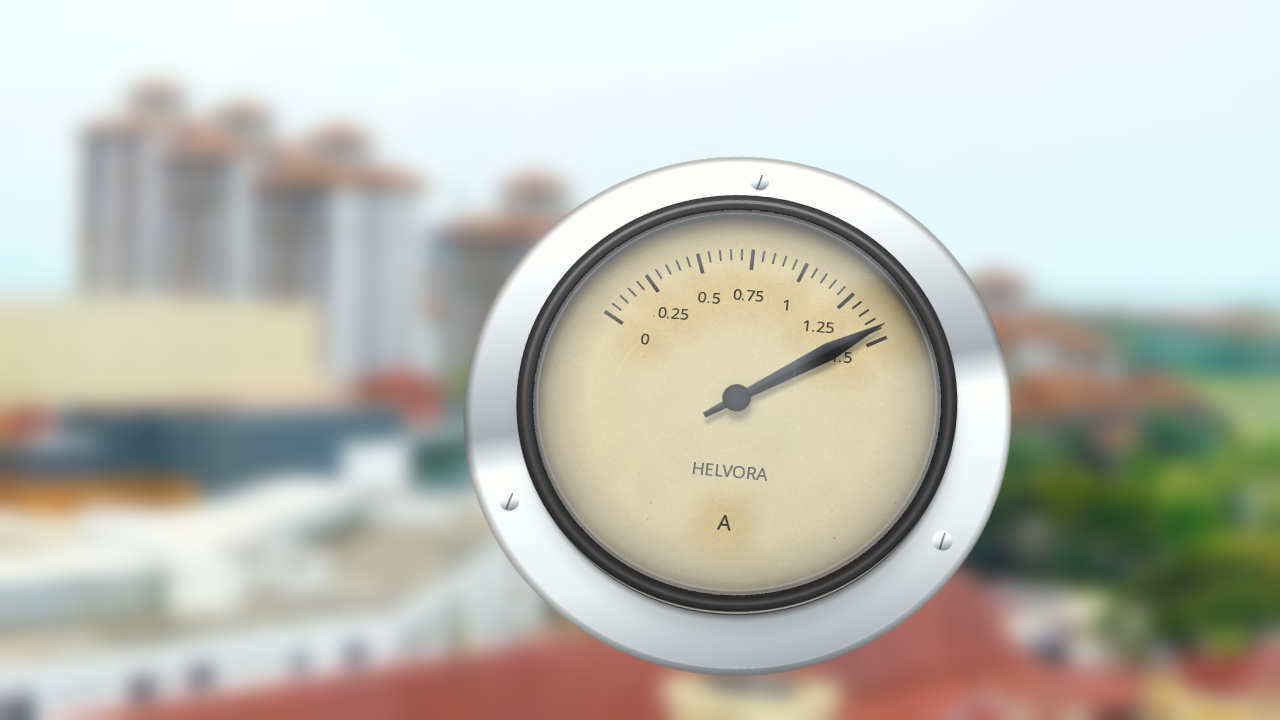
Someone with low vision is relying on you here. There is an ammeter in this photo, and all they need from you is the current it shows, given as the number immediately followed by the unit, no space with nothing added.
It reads 1.45A
